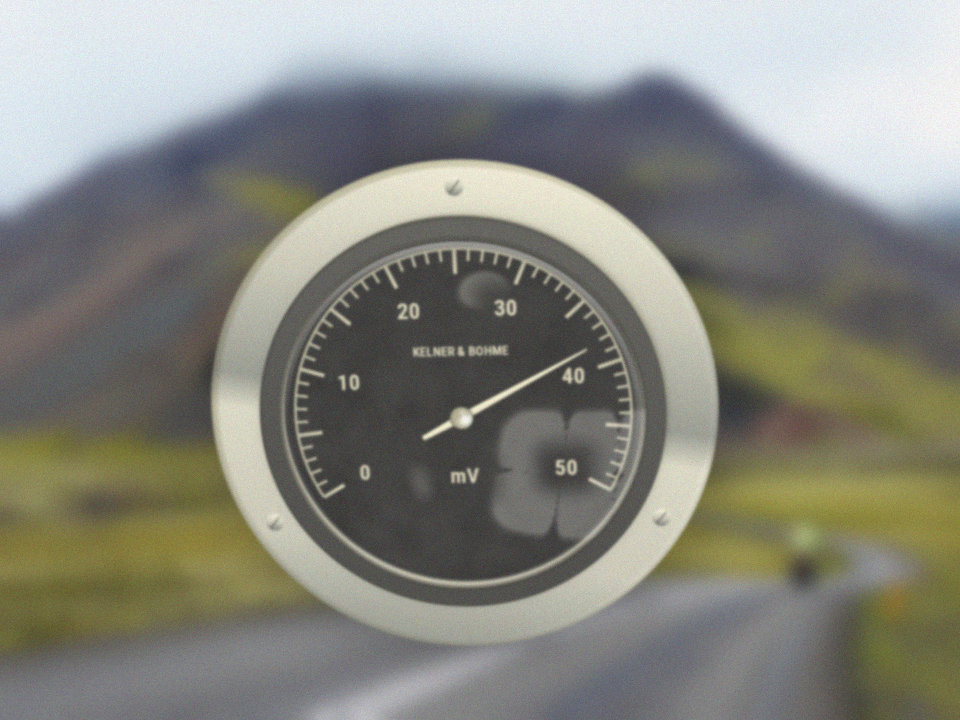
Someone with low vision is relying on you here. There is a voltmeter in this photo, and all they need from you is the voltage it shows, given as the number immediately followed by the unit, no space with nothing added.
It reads 38mV
